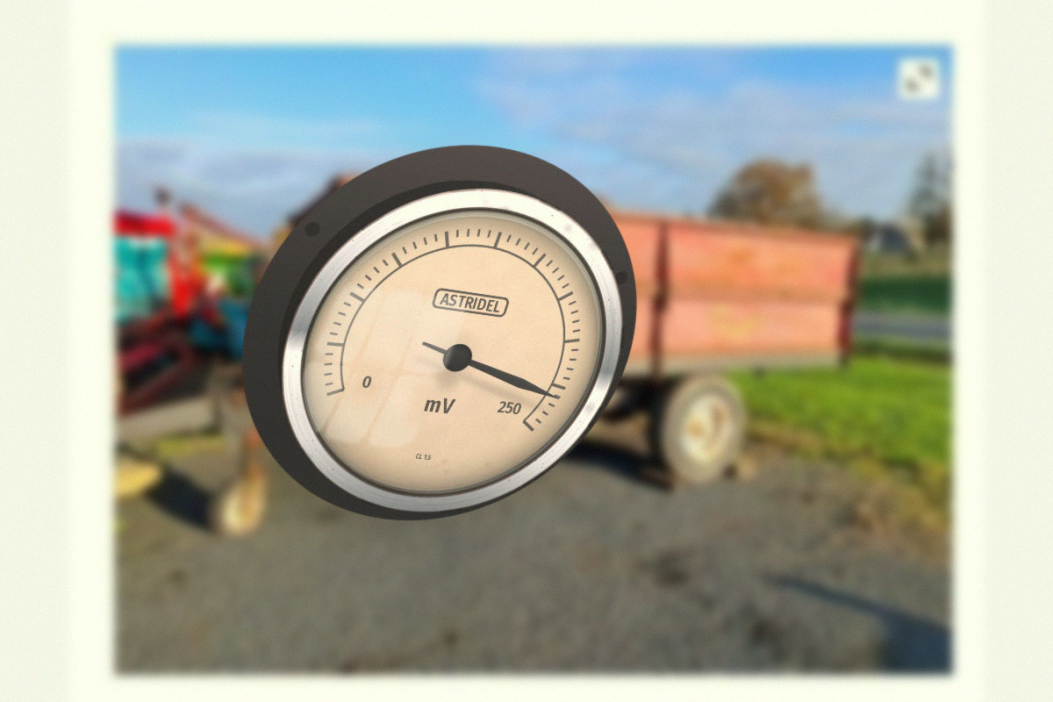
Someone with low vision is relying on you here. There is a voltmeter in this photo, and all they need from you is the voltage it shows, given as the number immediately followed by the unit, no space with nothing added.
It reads 230mV
